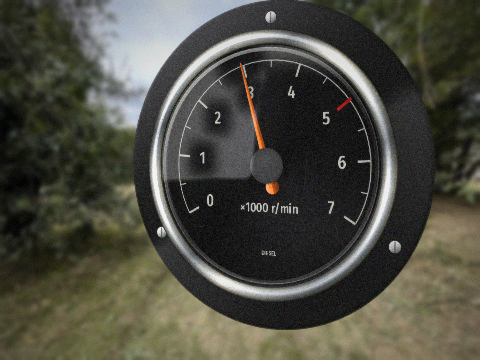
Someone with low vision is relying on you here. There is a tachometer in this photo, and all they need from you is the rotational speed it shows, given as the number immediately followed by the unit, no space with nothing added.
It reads 3000rpm
